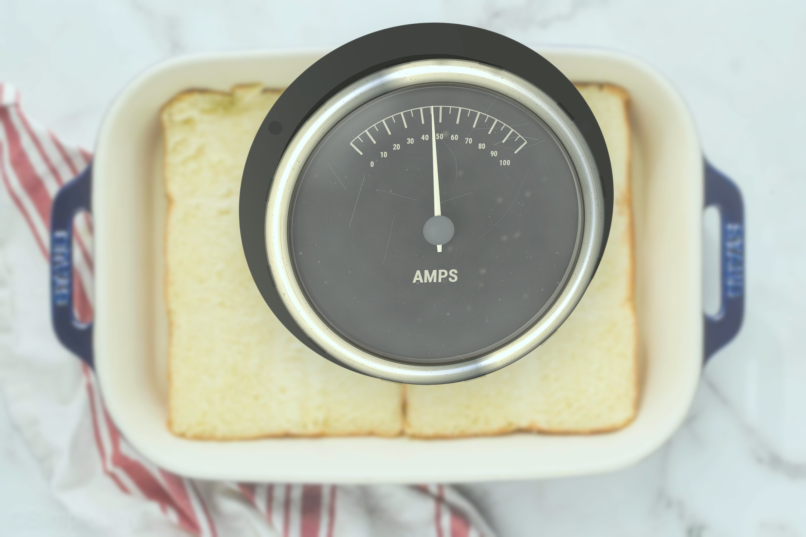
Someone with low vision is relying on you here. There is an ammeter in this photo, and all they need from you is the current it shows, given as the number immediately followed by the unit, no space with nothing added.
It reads 45A
